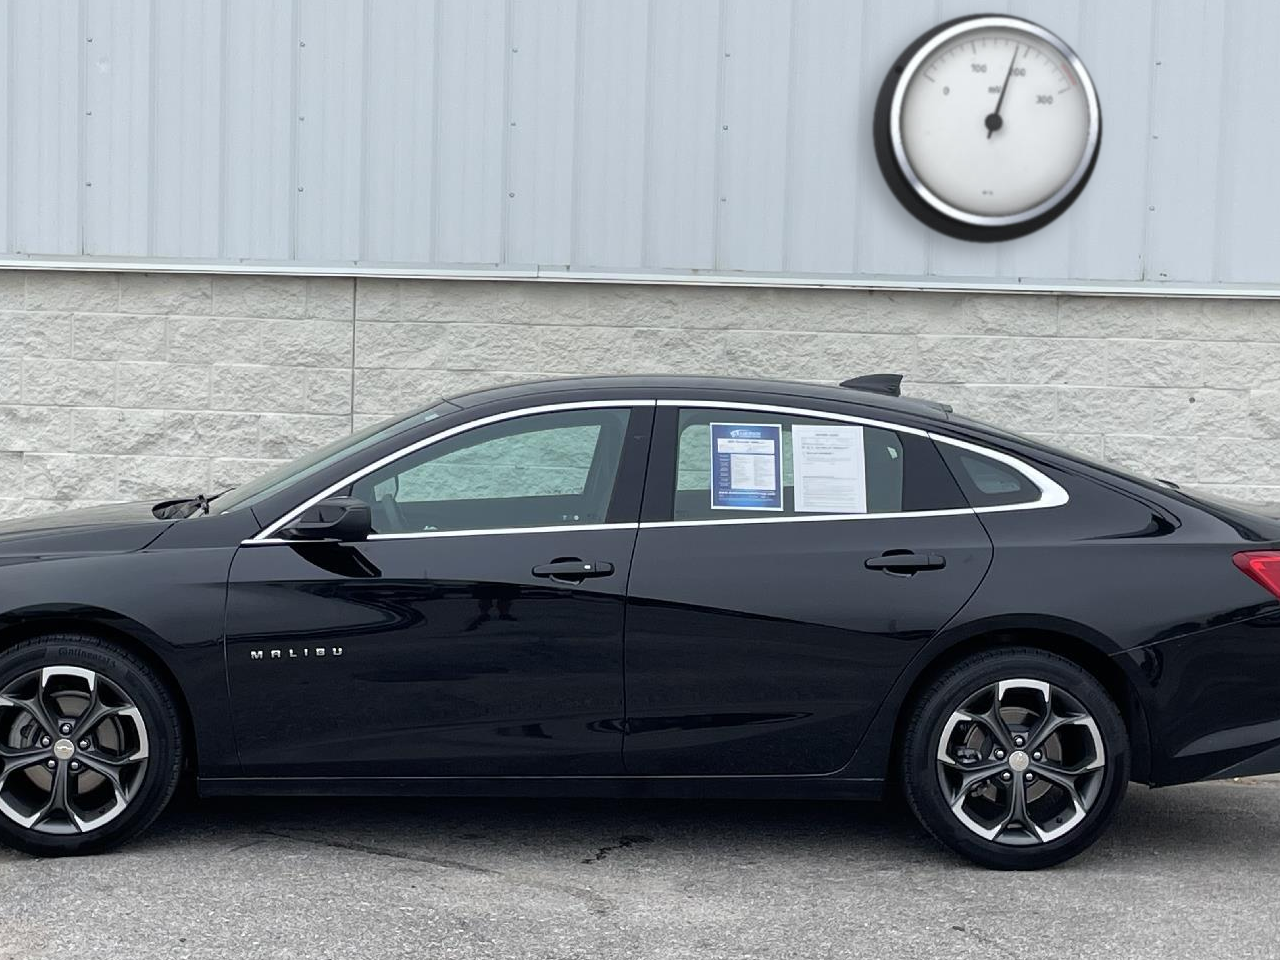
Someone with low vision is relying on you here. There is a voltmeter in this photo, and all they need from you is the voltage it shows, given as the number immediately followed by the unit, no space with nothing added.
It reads 180mV
